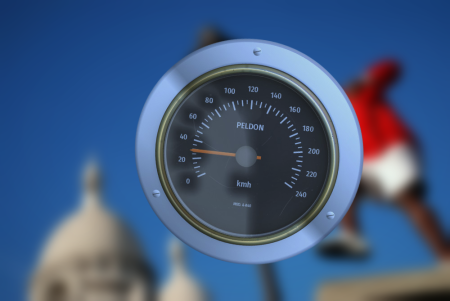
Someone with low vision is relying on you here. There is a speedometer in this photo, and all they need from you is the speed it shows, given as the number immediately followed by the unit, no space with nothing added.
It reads 30km/h
